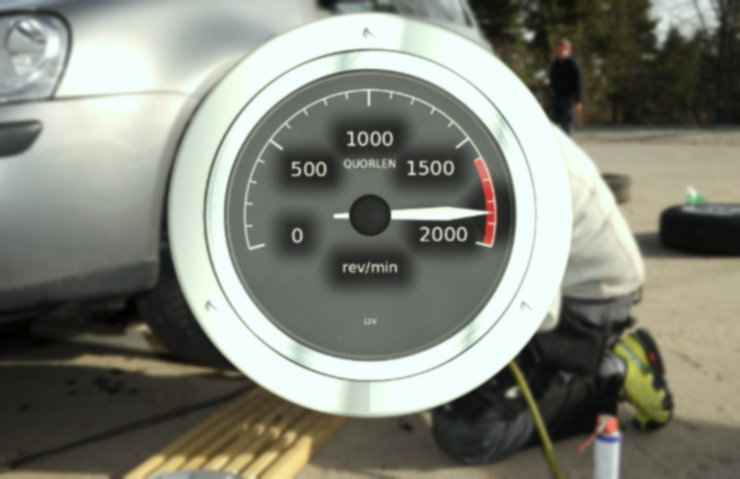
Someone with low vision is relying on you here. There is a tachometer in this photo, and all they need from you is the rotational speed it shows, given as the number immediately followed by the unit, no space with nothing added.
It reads 1850rpm
